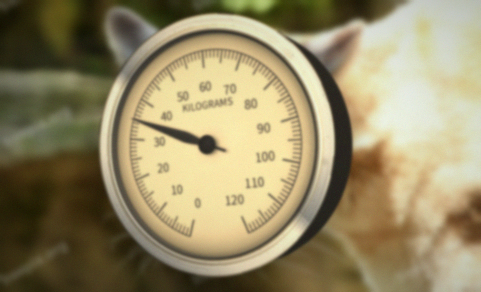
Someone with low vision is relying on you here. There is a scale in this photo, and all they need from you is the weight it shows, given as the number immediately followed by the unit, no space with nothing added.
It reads 35kg
